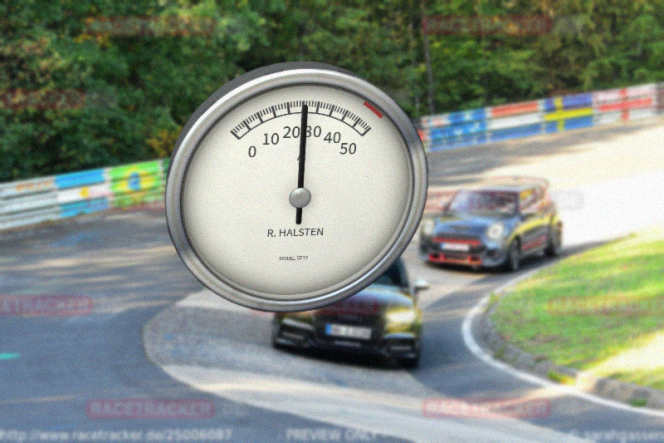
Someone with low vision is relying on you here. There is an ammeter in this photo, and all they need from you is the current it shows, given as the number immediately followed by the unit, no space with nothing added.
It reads 25A
